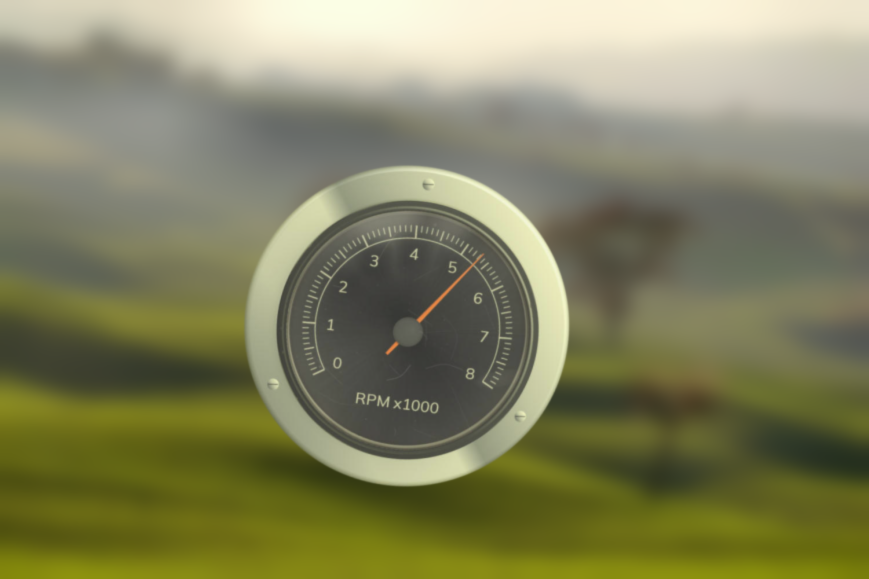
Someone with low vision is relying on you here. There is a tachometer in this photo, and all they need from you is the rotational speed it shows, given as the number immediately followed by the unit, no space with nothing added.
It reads 5300rpm
